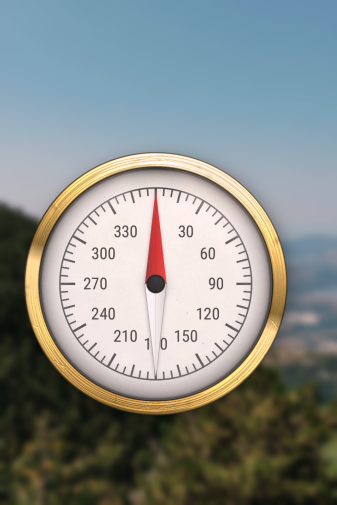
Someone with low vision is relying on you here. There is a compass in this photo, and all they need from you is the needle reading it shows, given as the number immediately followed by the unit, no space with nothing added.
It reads 0°
